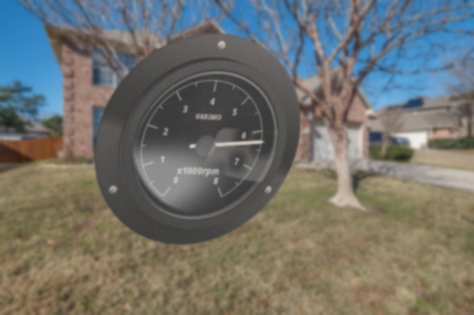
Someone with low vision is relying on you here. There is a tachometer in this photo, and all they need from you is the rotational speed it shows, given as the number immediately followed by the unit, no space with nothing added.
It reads 6250rpm
